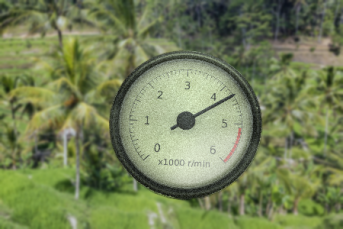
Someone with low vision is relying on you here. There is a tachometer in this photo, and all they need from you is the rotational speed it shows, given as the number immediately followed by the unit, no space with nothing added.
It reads 4300rpm
